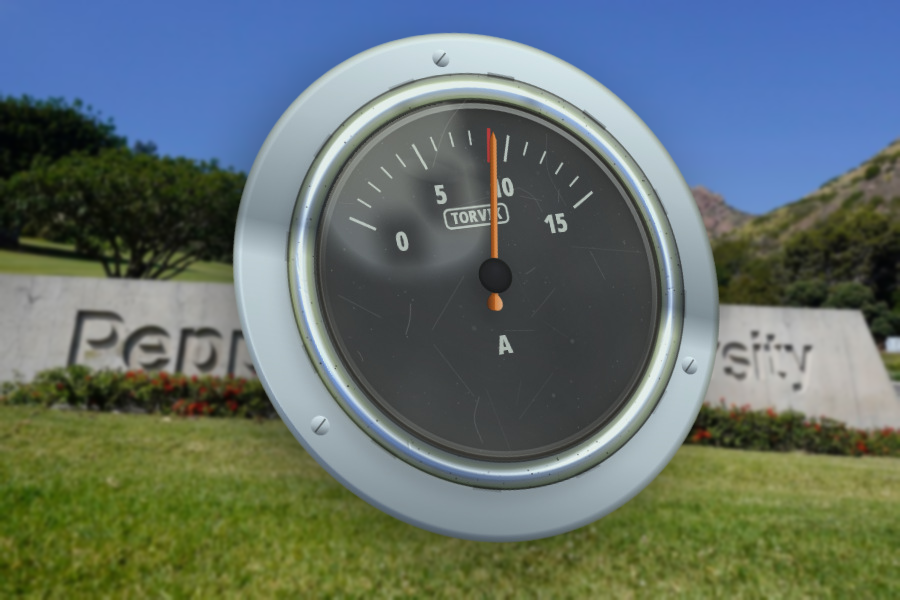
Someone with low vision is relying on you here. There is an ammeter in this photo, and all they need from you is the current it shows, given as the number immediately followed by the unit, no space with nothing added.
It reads 9A
